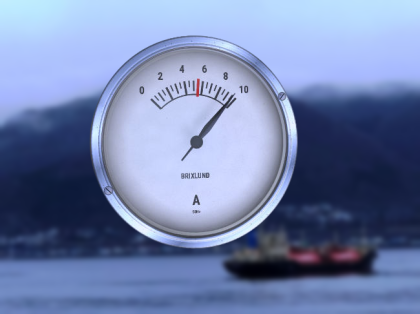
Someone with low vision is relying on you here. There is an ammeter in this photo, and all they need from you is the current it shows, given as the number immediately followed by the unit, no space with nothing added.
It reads 9.5A
